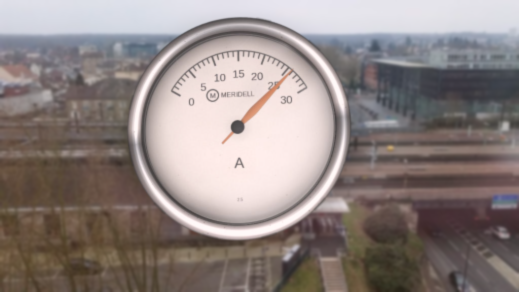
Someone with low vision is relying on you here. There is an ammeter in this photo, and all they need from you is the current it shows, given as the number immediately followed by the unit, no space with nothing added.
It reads 26A
